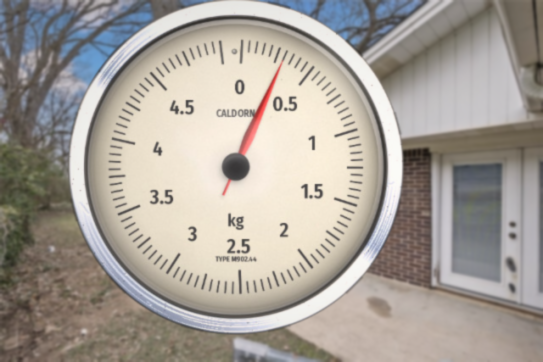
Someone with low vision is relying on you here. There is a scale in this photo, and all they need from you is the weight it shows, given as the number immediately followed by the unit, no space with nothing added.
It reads 0.3kg
